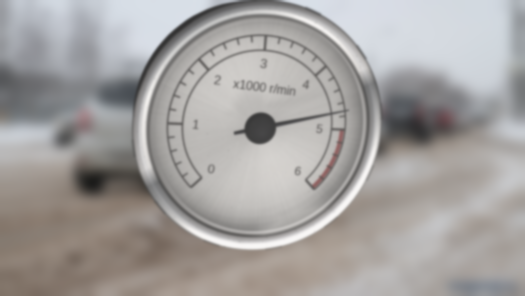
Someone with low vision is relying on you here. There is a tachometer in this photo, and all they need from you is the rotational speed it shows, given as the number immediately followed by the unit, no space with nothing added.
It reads 4700rpm
